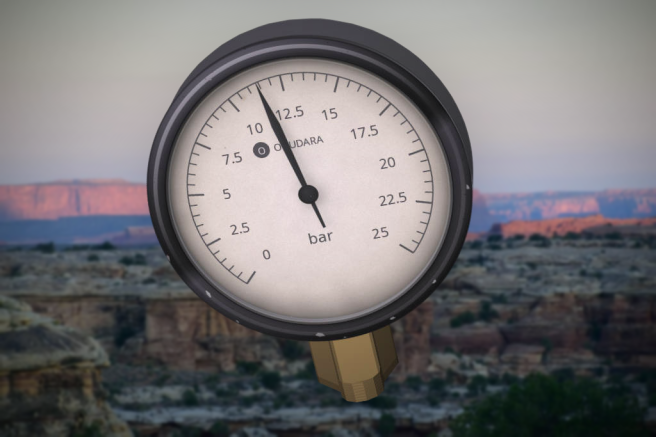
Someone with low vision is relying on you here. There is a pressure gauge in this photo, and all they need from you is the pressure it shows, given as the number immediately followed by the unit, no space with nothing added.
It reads 11.5bar
